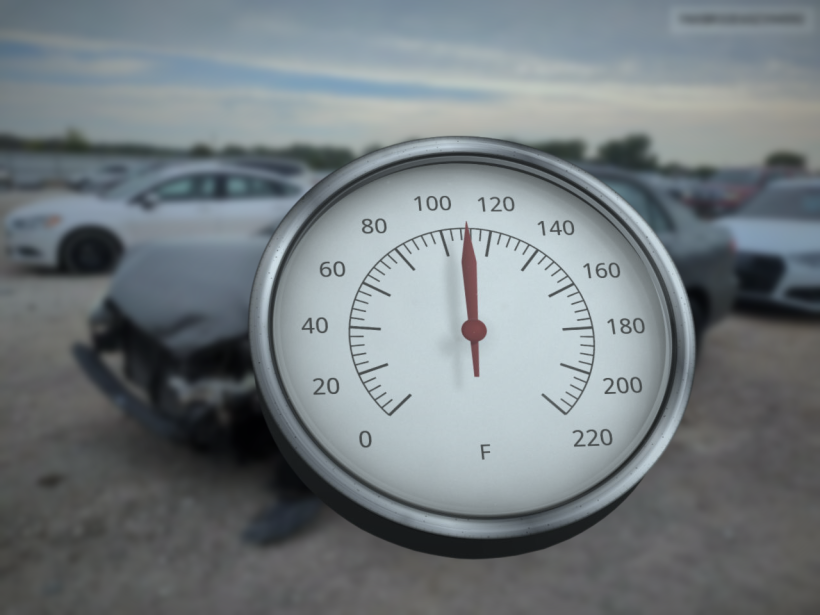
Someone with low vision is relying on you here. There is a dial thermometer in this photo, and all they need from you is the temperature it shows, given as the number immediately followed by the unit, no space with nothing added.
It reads 110°F
